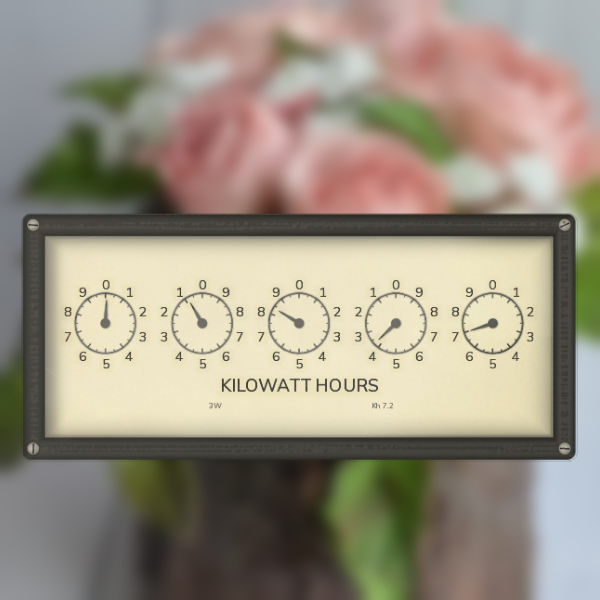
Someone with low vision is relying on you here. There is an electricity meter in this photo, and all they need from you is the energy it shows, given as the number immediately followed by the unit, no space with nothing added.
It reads 837kWh
